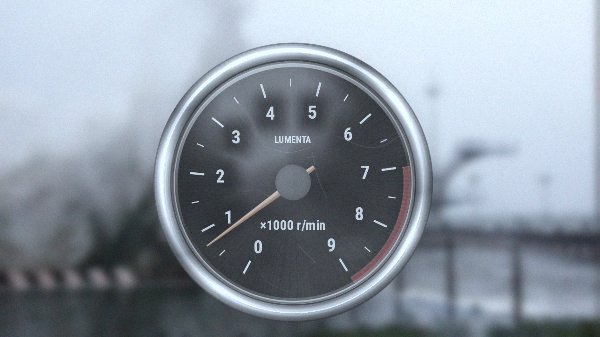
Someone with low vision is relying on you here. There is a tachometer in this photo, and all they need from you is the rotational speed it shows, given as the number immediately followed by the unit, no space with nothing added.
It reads 750rpm
